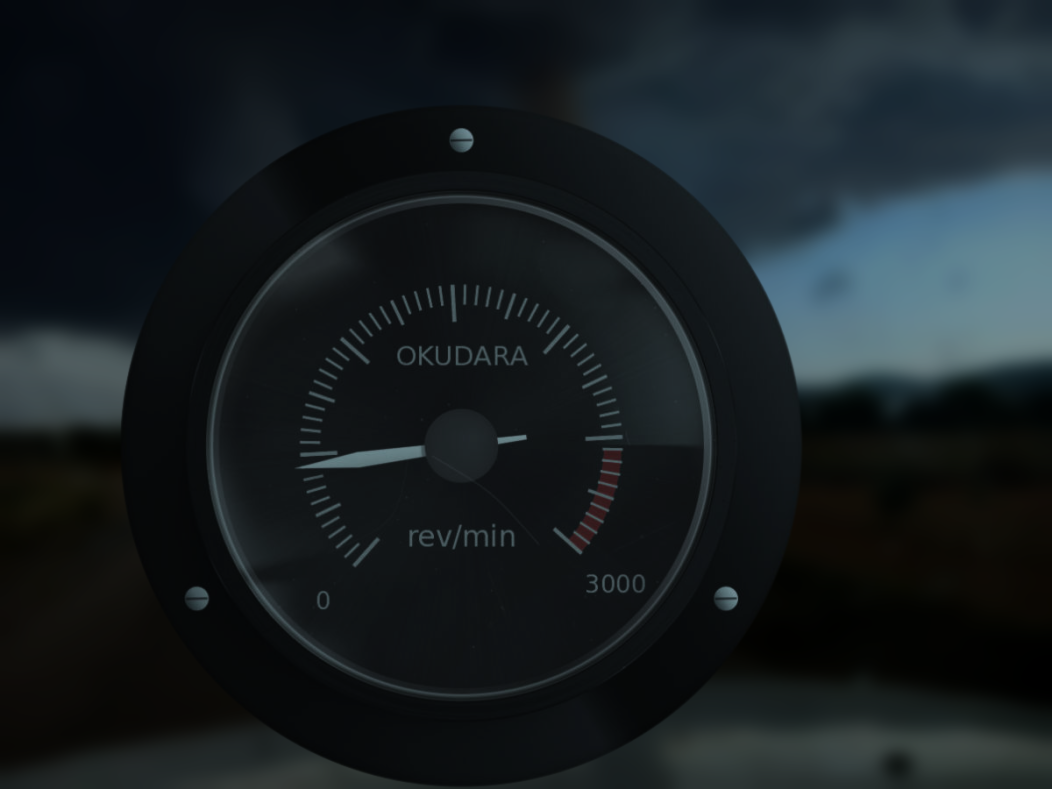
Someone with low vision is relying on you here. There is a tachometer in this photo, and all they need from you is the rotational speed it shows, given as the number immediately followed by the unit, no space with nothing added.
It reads 450rpm
